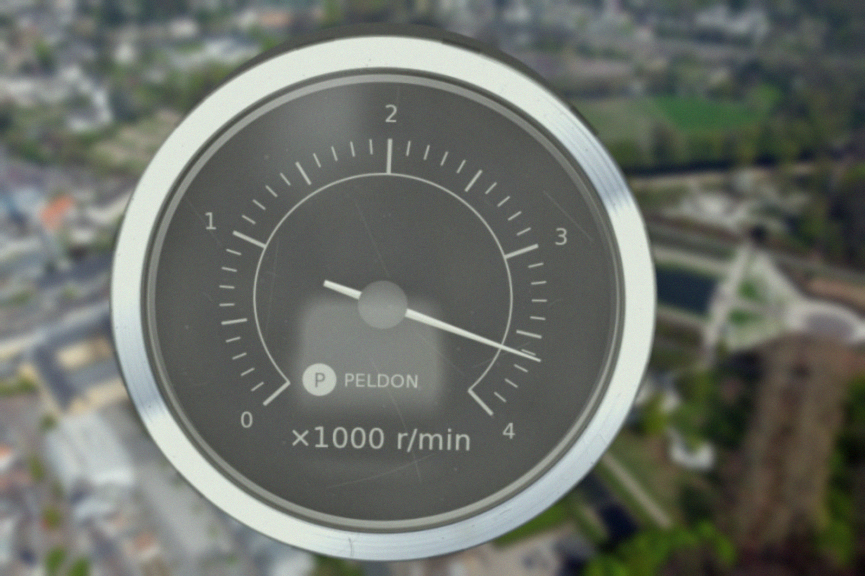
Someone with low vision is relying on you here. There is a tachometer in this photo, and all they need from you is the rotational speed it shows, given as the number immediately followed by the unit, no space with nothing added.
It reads 3600rpm
